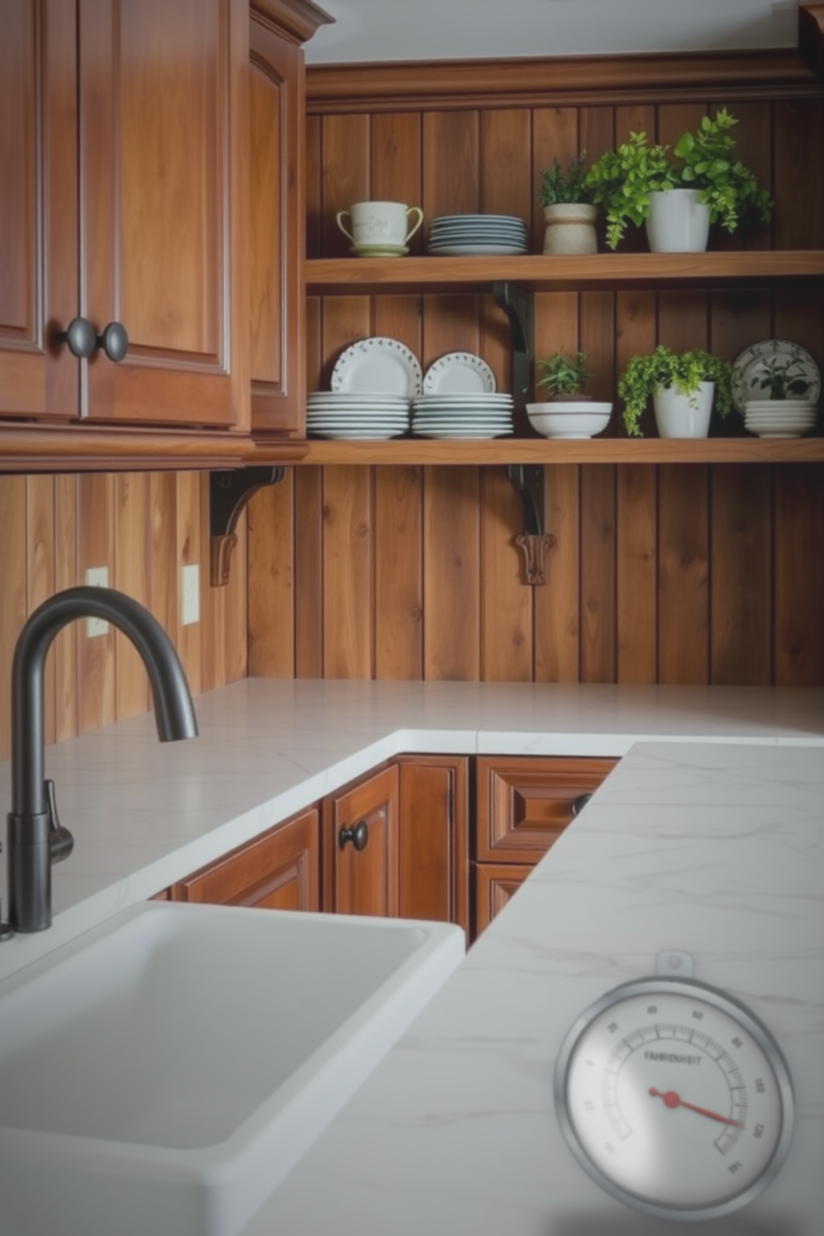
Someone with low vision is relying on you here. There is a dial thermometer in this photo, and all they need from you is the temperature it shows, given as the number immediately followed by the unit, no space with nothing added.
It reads 120°F
